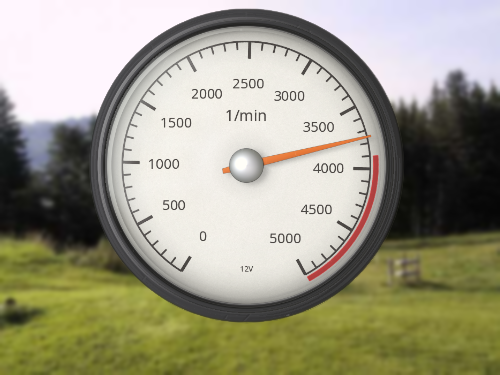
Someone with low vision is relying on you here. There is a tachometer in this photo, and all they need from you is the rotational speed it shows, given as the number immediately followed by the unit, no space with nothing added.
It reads 3750rpm
